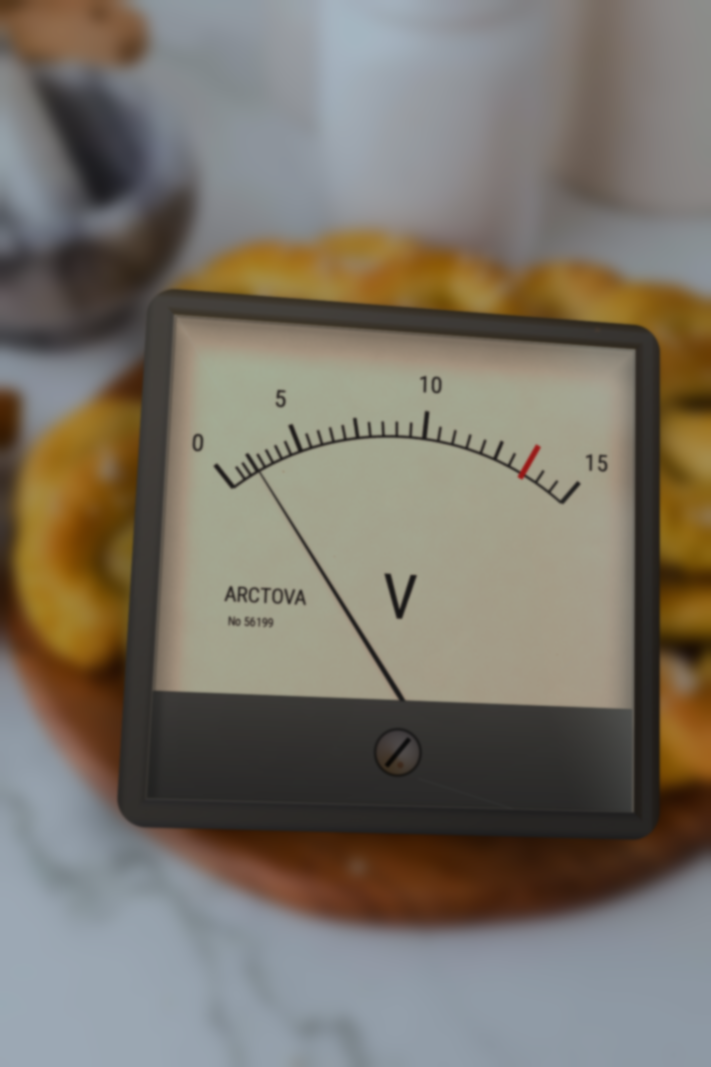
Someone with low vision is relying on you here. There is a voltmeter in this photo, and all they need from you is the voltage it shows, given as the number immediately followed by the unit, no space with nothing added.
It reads 2.5V
